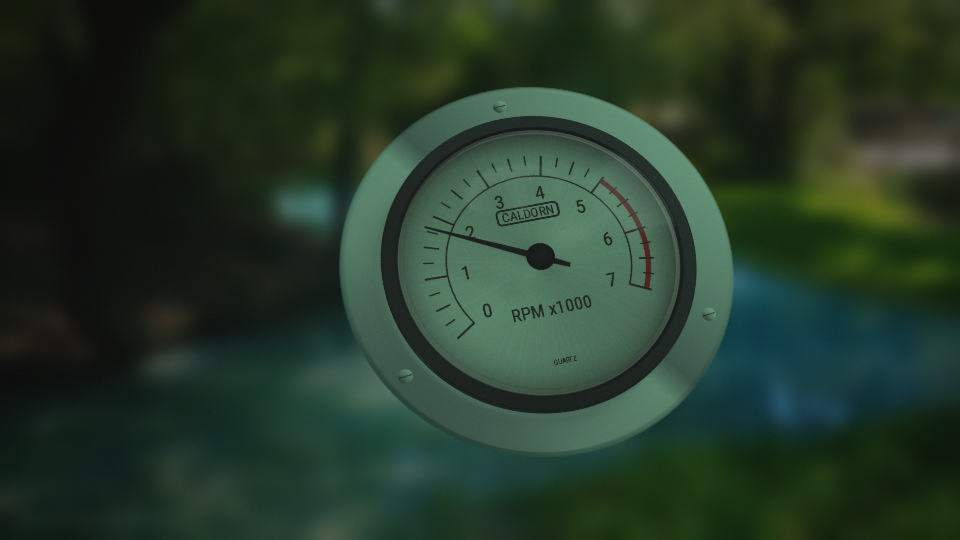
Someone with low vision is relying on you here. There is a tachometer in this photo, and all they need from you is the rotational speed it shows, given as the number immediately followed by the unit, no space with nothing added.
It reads 1750rpm
